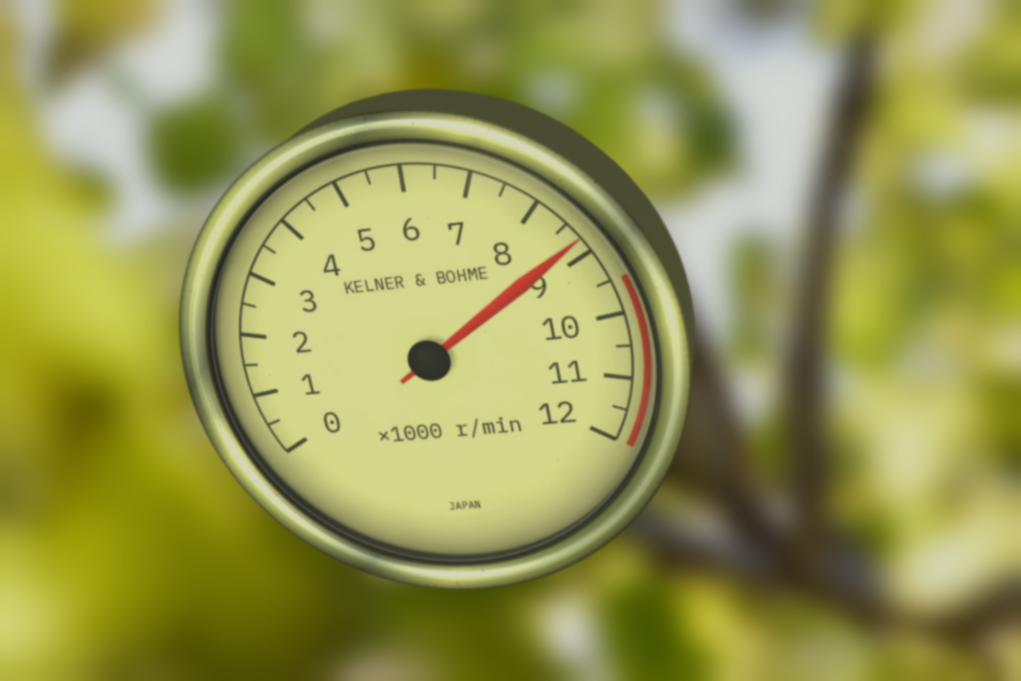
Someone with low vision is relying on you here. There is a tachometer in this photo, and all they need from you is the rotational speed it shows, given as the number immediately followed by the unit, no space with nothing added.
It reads 8750rpm
